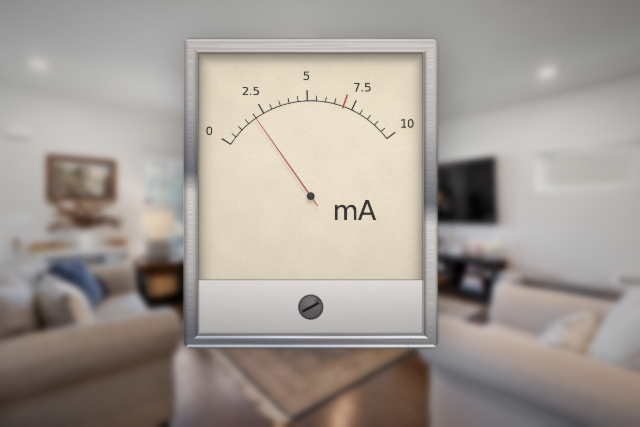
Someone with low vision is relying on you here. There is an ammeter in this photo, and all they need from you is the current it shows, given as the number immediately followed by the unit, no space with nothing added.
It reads 2mA
